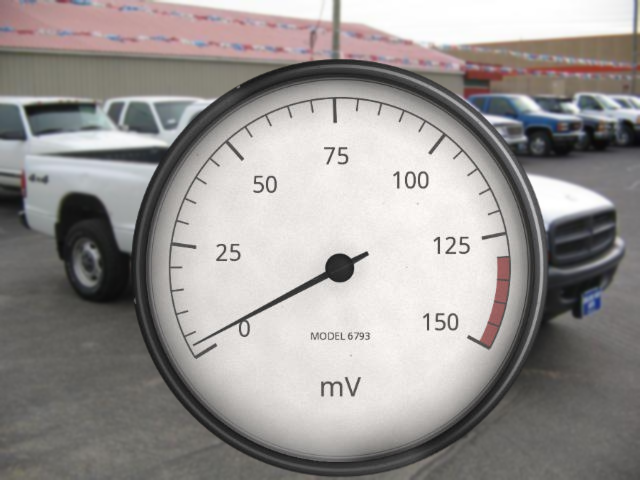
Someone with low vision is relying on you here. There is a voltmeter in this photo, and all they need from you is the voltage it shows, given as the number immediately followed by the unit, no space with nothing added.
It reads 2.5mV
